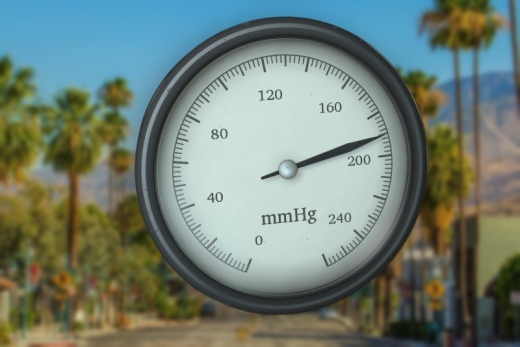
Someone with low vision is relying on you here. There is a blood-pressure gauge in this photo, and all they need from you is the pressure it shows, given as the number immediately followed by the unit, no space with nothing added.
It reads 190mmHg
